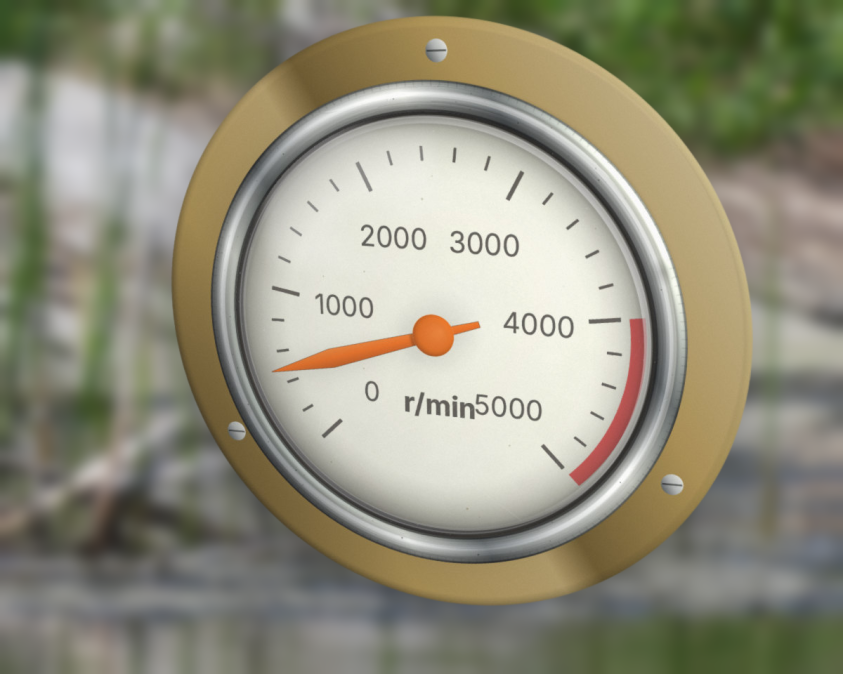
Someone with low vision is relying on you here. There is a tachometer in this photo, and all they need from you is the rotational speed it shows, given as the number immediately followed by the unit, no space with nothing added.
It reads 500rpm
